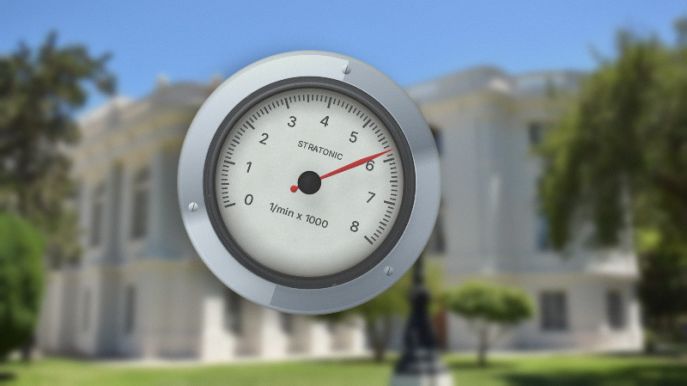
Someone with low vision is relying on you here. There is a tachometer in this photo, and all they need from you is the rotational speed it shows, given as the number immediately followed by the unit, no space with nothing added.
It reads 5800rpm
